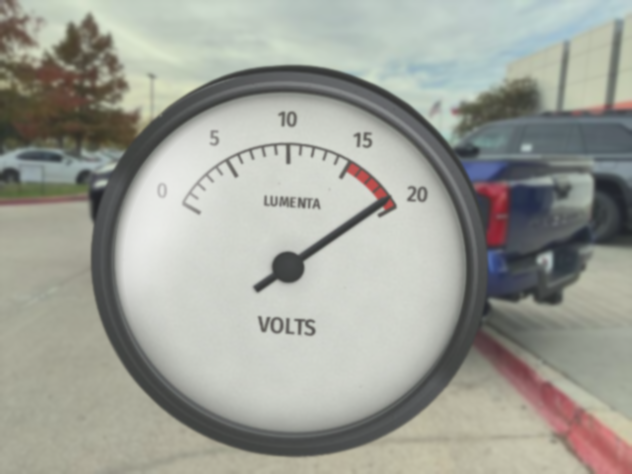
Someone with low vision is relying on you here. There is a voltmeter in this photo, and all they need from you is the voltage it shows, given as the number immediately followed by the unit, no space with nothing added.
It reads 19V
